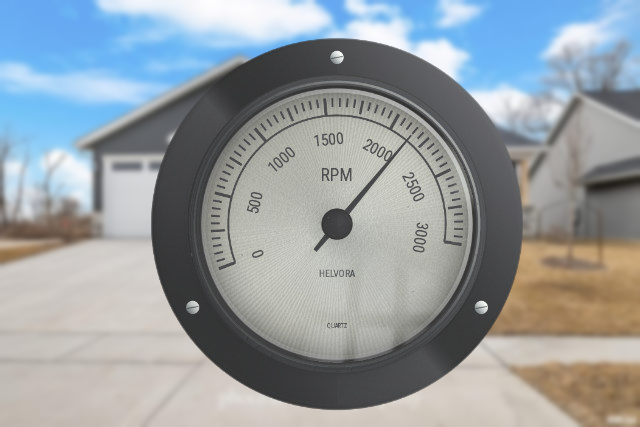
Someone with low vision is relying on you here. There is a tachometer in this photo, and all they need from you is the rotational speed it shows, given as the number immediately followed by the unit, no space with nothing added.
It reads 2150rpm
